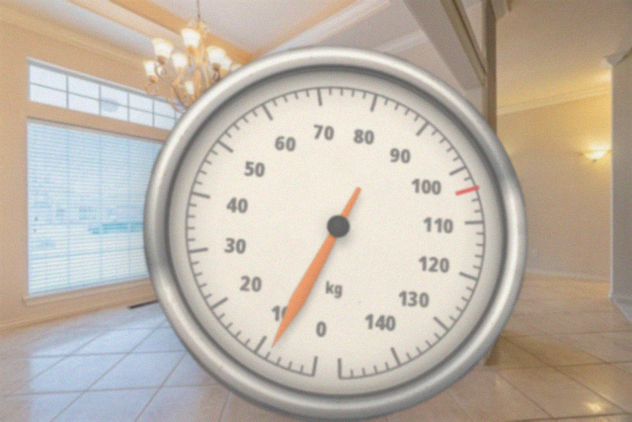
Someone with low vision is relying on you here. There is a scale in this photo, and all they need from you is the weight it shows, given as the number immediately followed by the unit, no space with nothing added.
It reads 8kg
